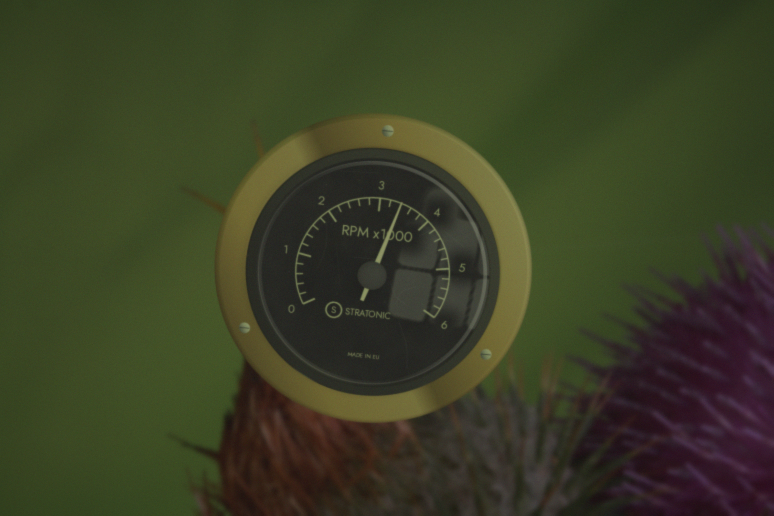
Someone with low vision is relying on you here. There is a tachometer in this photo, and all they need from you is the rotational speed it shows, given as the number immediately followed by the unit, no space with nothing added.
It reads 3400rpm
